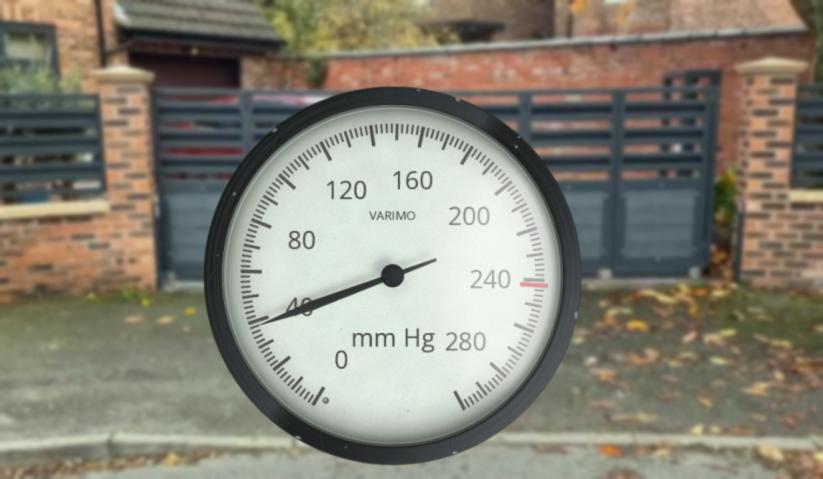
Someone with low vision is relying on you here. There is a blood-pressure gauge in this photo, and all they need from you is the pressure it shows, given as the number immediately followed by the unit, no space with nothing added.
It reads 38mmHg
